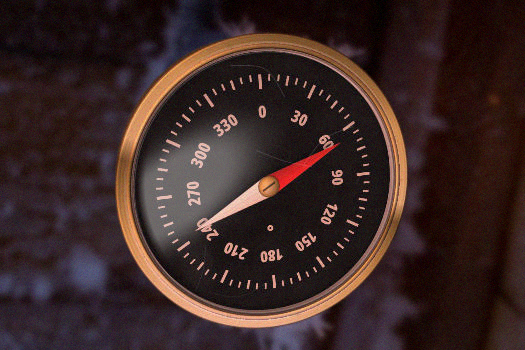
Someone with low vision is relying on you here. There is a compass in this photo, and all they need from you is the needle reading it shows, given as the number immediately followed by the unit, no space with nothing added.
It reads 65°
